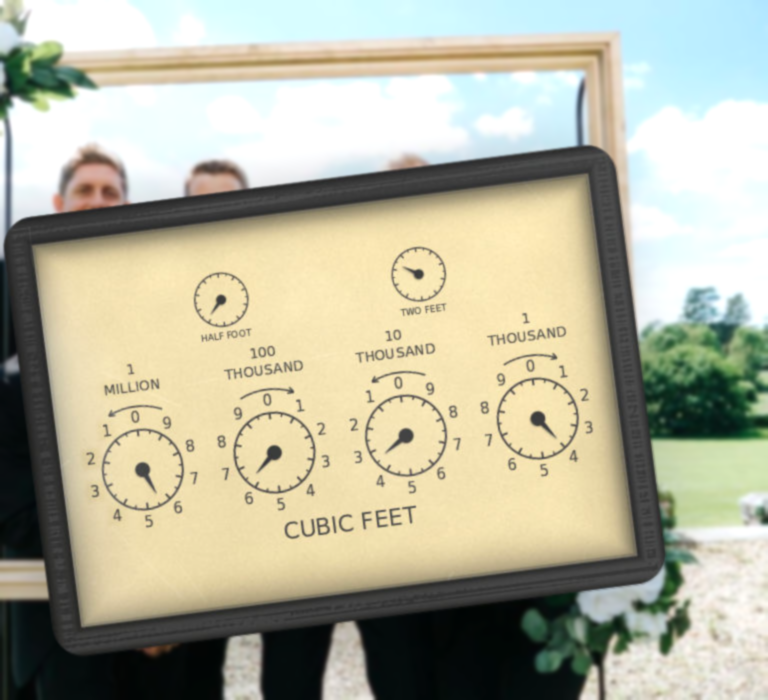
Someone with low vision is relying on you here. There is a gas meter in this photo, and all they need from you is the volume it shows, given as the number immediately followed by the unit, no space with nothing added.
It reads 563400ft³
